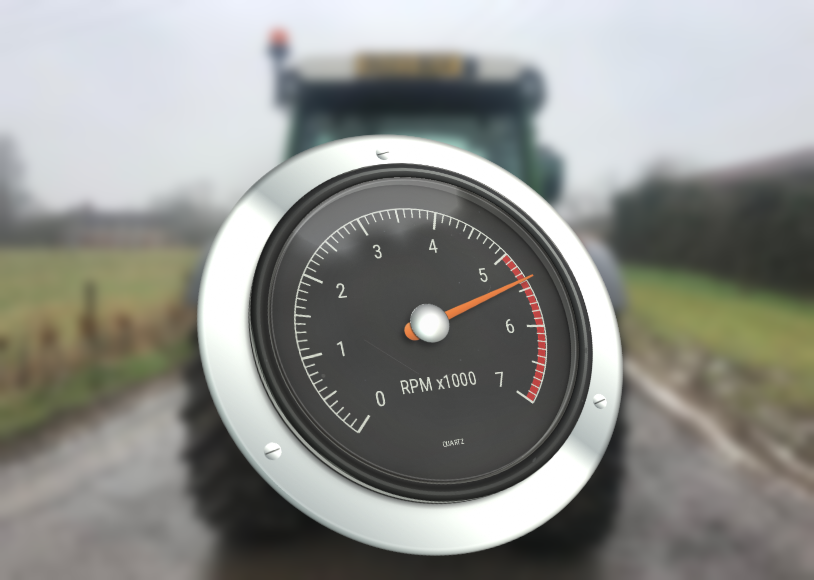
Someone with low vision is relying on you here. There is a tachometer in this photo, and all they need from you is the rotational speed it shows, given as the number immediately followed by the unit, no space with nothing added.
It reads 5400rpm
